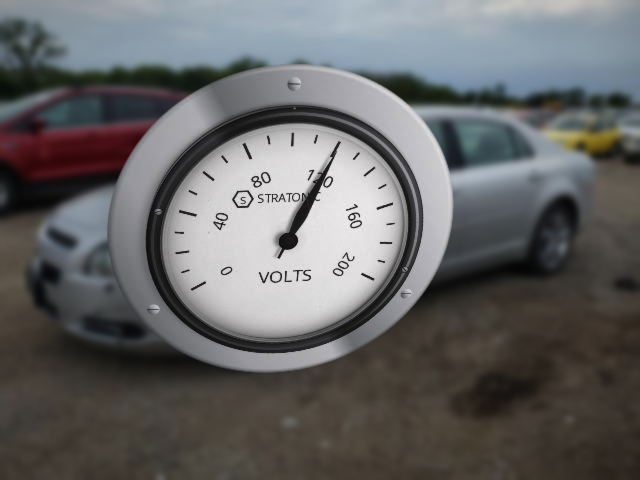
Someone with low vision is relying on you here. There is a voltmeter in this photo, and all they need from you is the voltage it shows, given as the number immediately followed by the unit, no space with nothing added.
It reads 120V
